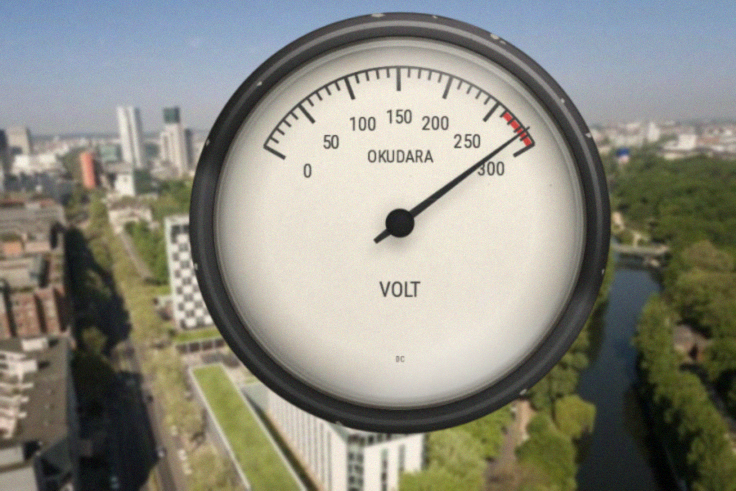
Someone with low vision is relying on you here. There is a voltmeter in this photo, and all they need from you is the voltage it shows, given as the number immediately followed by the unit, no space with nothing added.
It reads 285V
